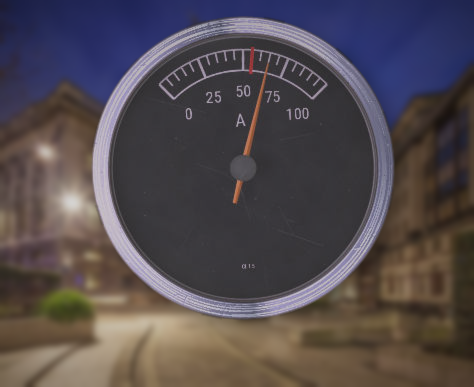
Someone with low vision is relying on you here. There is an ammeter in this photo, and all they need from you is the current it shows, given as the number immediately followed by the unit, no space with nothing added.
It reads 65A
